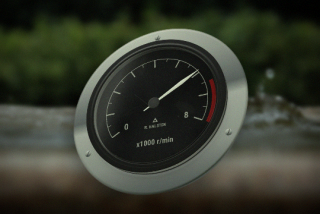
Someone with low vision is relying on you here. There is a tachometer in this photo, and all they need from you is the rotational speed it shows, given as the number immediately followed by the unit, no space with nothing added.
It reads 6000rpm
